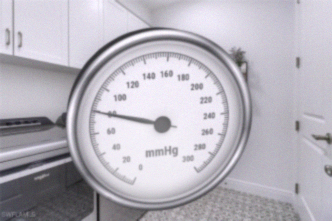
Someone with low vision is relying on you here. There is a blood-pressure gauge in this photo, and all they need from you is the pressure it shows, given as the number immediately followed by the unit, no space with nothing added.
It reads 80mmHg
